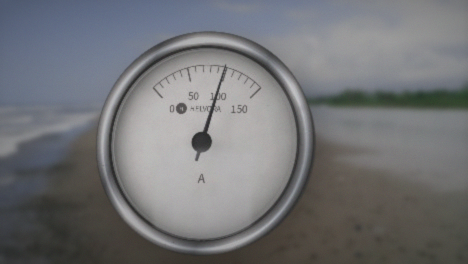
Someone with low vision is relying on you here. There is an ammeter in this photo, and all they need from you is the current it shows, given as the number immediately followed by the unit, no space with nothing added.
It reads 100A
